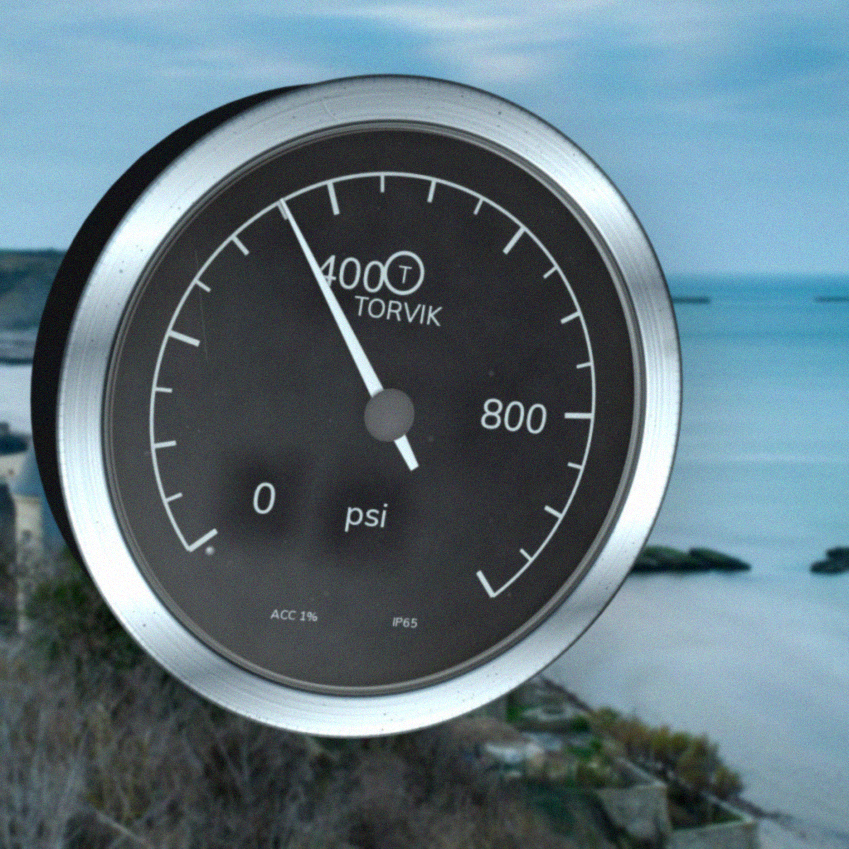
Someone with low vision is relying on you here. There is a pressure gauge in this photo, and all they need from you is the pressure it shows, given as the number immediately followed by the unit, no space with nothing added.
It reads 350psi
